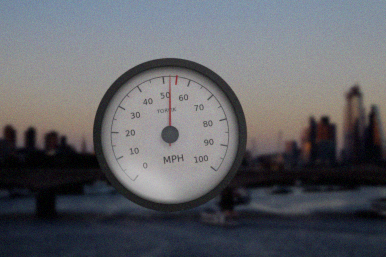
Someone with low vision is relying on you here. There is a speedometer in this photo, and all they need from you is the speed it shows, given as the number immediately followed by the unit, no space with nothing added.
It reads 52.5mph
